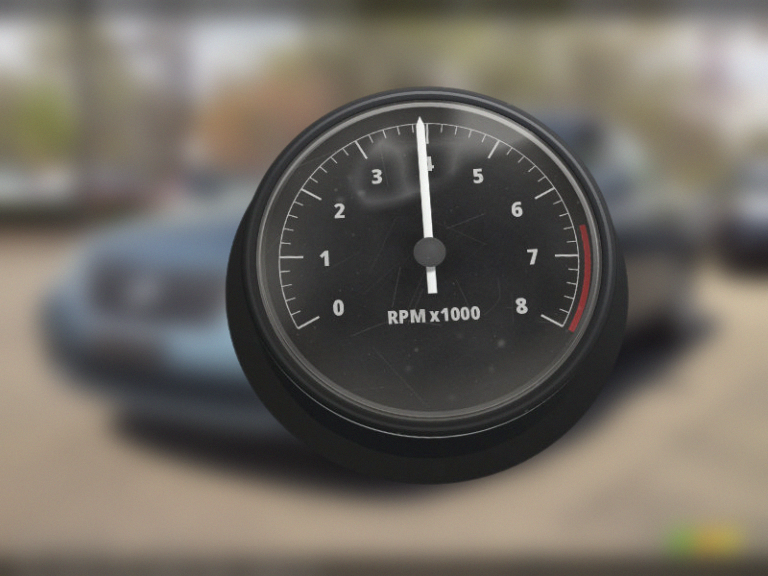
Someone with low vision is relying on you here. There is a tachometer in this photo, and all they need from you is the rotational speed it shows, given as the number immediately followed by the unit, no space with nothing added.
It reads 3900rpm
